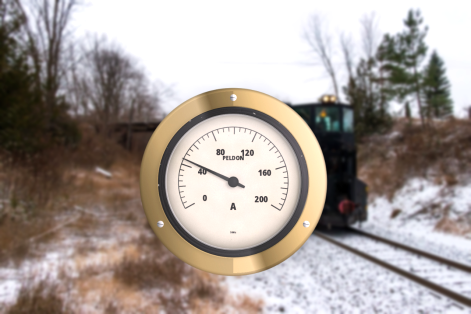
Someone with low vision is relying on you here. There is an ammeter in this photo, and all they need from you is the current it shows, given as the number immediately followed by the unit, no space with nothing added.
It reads 45A
